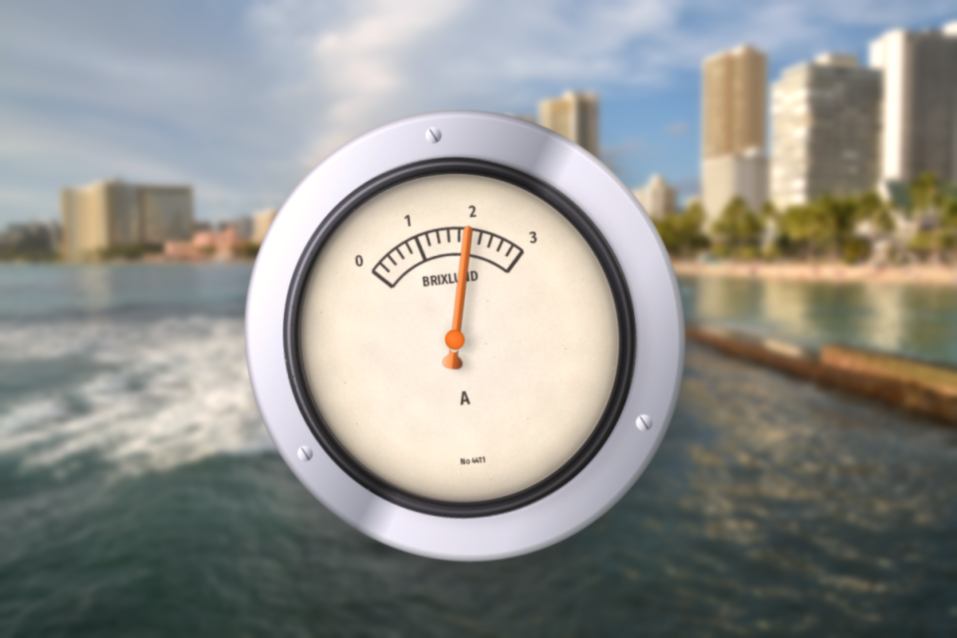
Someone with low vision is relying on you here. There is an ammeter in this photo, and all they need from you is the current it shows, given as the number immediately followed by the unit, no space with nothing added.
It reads 2A
